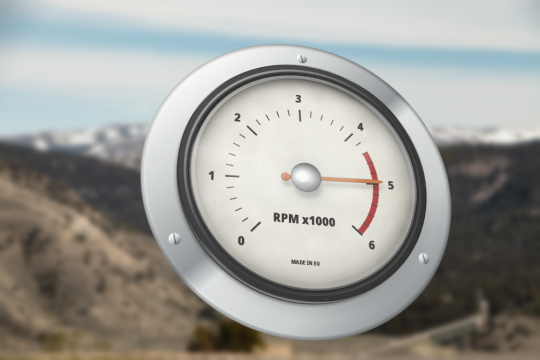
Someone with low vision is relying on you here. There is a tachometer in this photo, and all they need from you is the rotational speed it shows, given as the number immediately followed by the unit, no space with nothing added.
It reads 5000rpm
